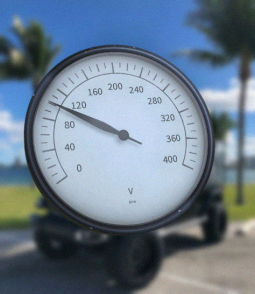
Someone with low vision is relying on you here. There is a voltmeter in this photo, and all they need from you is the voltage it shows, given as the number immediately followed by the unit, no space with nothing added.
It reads 100V
